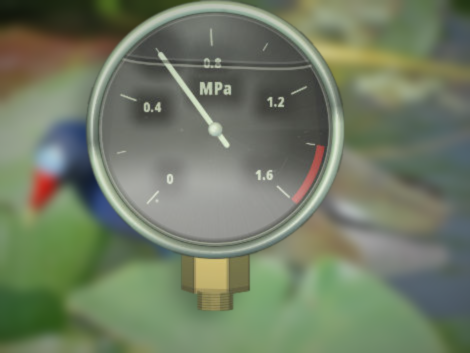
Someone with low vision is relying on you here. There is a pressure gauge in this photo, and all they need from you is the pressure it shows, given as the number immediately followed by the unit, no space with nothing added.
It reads 0.6MPa
